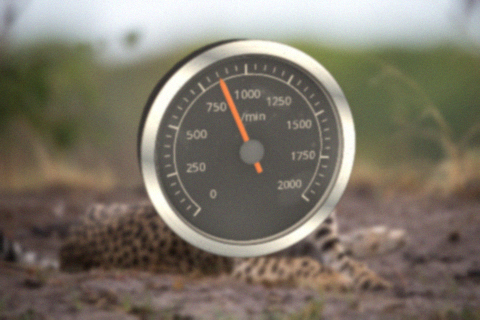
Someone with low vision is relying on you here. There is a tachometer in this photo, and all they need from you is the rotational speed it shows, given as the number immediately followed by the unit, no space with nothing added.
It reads 850rpm
